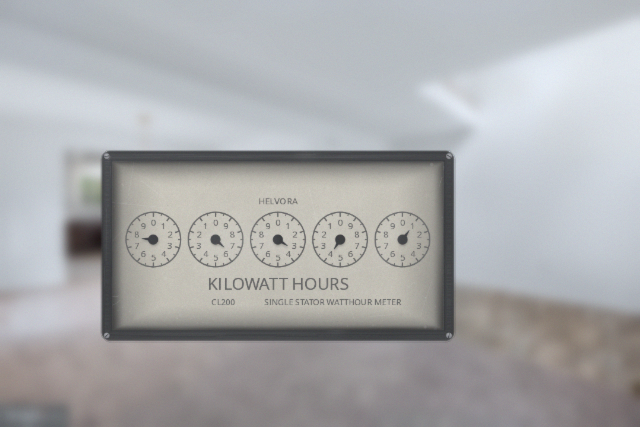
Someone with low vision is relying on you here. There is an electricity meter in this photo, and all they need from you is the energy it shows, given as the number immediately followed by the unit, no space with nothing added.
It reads 76341kWh
